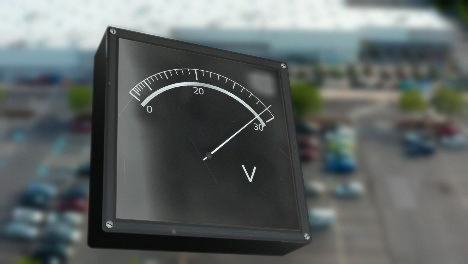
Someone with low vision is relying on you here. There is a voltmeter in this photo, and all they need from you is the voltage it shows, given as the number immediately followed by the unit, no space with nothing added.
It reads 29V
